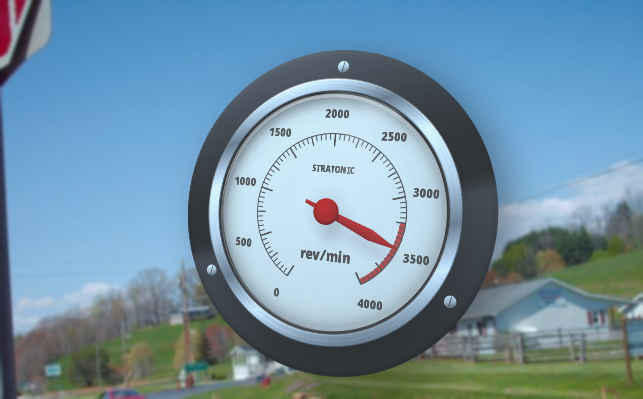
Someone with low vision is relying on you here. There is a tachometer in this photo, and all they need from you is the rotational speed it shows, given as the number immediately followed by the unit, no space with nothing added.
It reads 3500rpm
